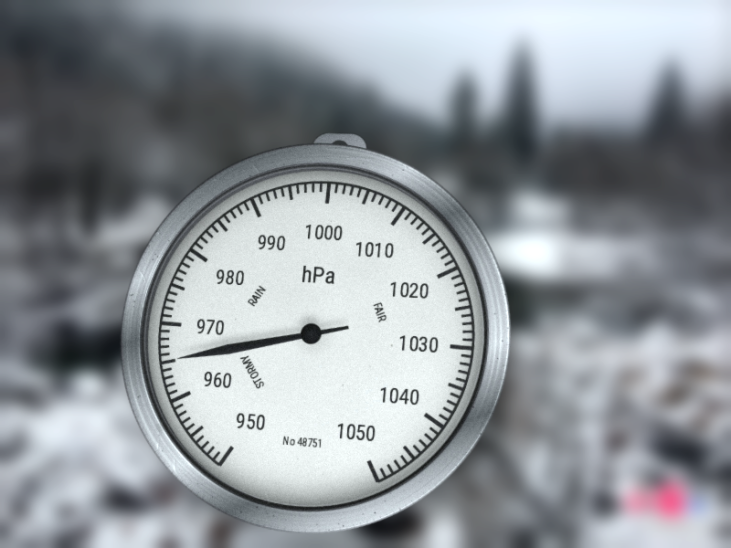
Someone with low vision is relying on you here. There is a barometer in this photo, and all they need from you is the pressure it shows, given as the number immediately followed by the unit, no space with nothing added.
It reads 965hPa
